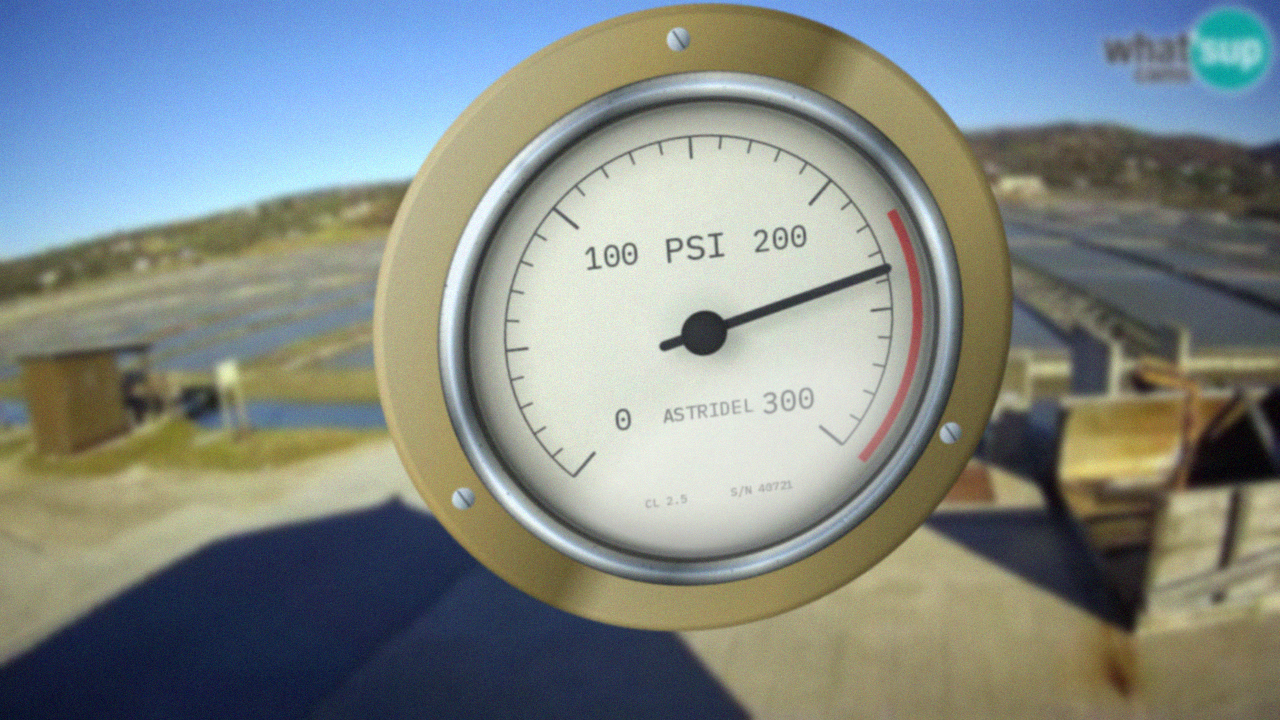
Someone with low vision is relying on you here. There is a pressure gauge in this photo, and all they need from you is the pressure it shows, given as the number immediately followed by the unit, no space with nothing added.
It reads 235psi
